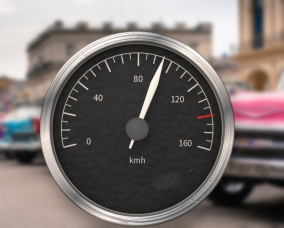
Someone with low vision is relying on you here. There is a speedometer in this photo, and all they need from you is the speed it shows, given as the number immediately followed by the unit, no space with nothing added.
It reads 95km/h
